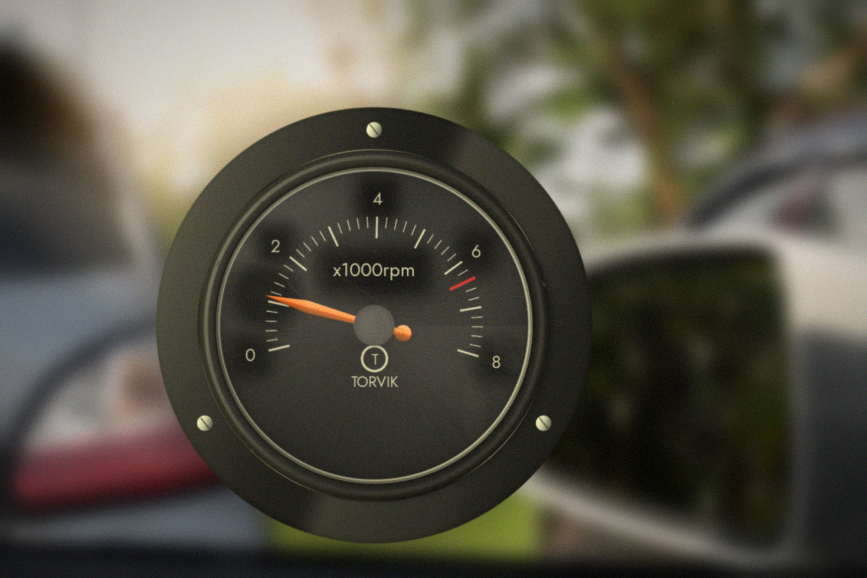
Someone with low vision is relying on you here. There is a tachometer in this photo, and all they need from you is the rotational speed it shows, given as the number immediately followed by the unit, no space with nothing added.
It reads 1100rpm
